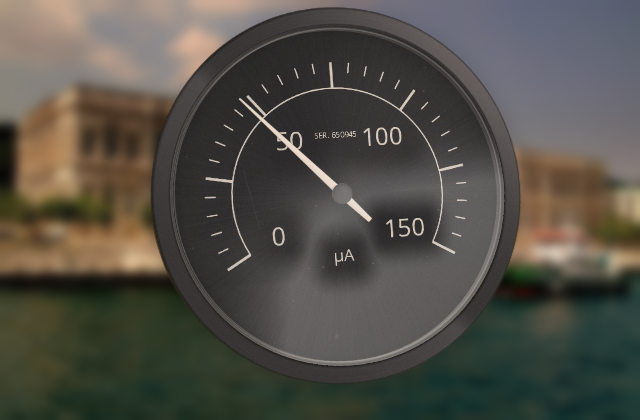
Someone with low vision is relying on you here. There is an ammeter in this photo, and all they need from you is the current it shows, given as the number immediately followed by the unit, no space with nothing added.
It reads 47.5µA
